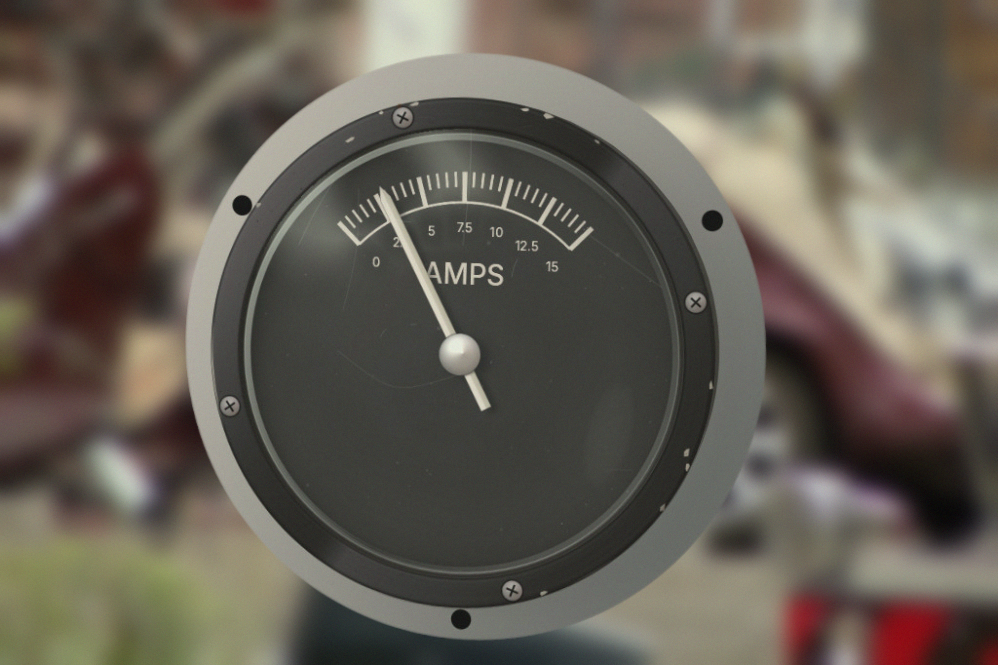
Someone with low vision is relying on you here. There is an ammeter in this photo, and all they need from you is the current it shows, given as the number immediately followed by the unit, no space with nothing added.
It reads 3A
